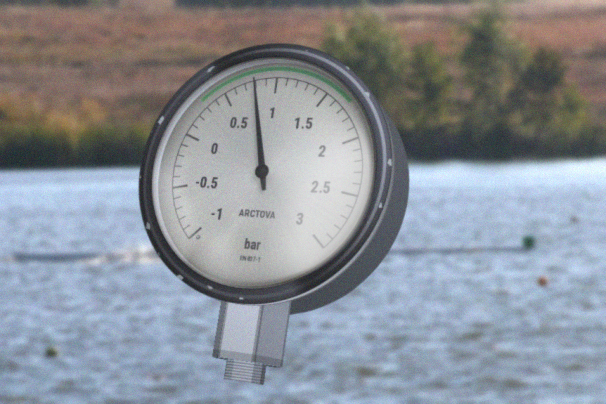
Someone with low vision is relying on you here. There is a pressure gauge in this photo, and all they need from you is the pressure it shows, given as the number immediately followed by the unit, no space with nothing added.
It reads 0.8bar
